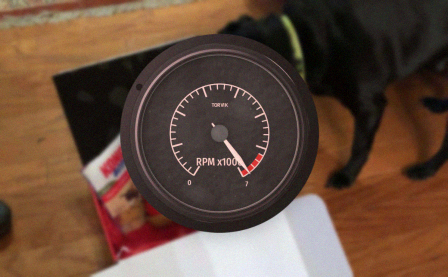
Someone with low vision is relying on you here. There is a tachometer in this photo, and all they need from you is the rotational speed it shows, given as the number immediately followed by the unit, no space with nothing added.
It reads 6800rpm
